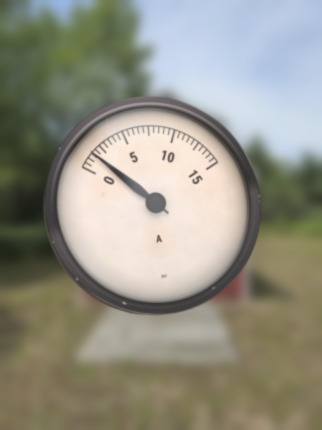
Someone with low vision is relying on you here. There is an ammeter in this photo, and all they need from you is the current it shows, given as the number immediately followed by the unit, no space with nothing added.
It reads 1.5A
